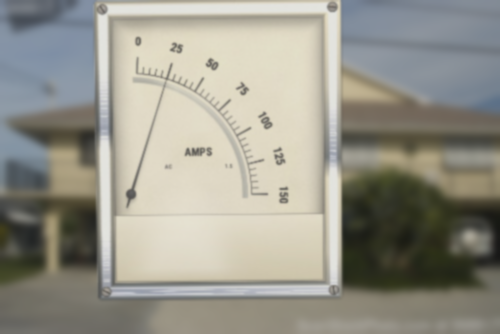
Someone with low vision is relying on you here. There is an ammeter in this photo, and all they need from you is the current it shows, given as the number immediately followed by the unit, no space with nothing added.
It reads 25A
